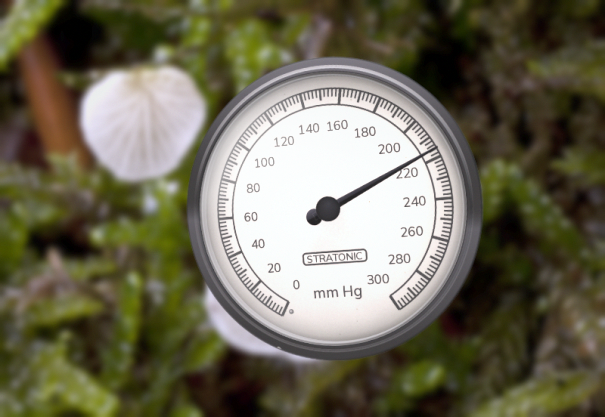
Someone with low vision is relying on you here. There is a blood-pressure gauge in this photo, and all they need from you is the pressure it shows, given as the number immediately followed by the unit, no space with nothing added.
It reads 216mmHg
